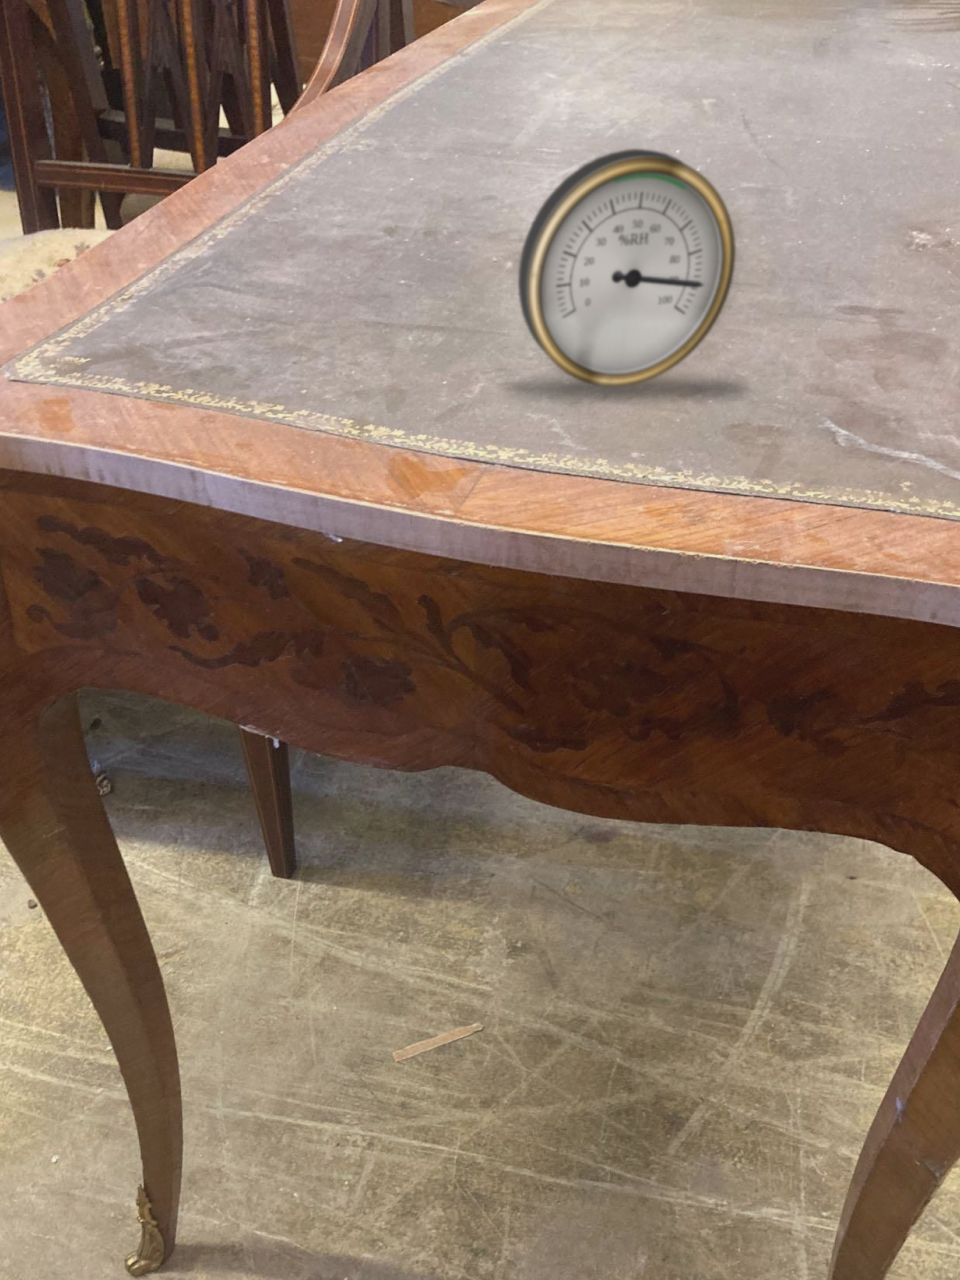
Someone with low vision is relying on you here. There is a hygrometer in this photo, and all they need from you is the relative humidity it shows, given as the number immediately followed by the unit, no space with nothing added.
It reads 90%
